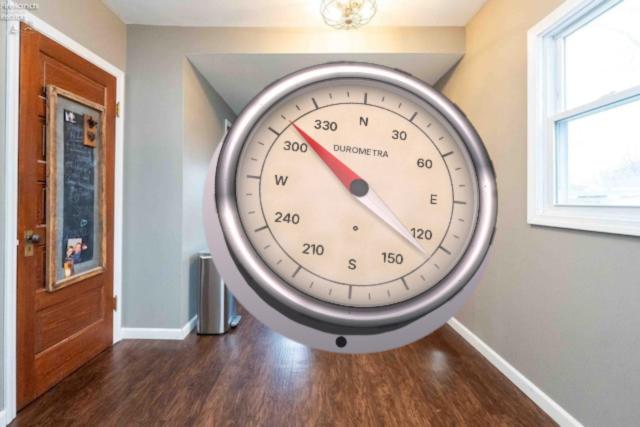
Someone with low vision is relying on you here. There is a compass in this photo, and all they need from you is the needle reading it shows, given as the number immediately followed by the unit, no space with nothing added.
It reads 310°
